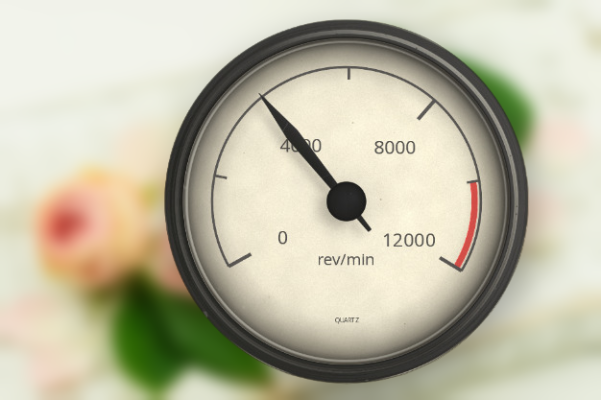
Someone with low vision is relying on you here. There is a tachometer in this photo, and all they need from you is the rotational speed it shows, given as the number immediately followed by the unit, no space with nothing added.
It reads 4000rpm
